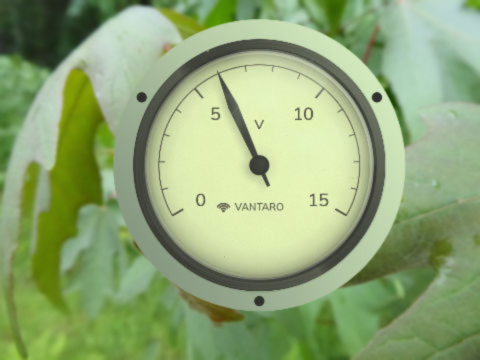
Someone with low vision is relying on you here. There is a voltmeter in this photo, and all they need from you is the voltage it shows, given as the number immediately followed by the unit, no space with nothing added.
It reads 6V
